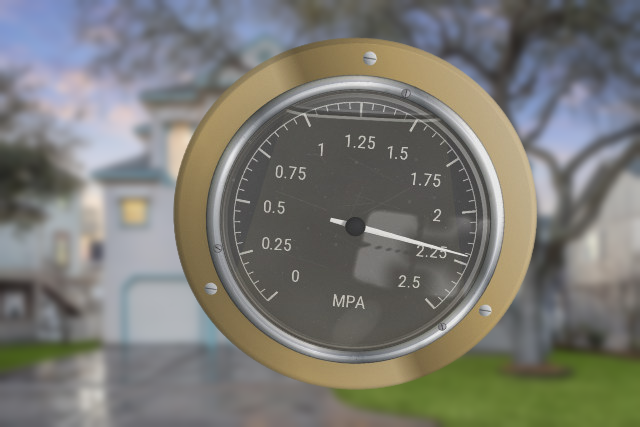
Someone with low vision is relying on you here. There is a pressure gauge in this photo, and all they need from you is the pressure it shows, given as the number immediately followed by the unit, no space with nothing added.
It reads 2.2MPa
